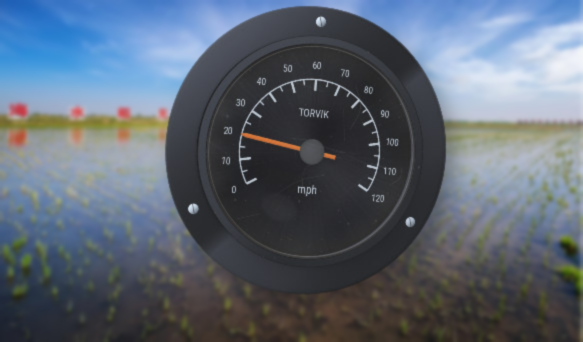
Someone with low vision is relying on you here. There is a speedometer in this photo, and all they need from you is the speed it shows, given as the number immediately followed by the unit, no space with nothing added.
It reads 20mph
